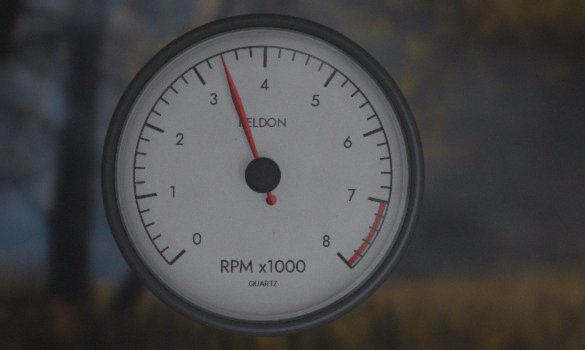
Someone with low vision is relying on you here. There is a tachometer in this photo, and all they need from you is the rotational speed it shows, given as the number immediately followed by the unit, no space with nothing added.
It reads 3400rpm
